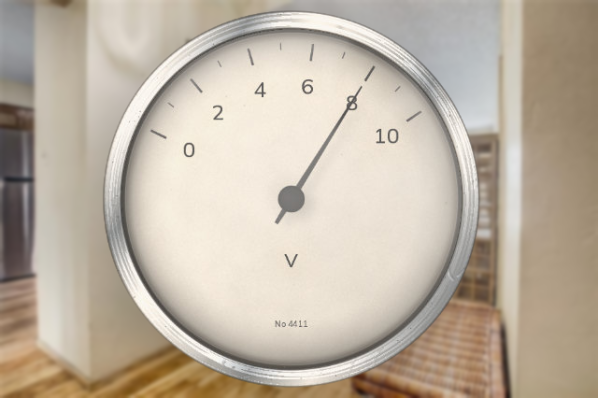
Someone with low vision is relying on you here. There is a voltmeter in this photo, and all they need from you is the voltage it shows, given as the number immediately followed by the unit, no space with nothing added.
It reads 8V
